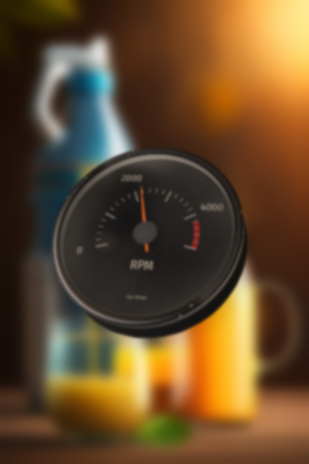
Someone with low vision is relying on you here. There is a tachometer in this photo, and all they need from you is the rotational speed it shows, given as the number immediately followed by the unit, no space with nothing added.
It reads 2200rpm
